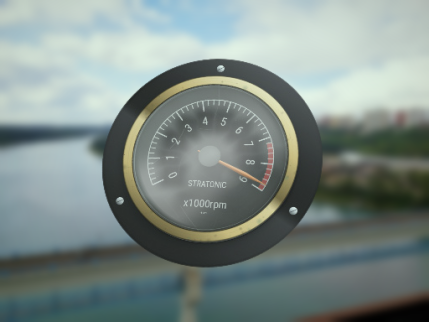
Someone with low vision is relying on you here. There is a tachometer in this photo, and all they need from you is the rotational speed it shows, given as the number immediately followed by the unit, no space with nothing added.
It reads 8800rpm
